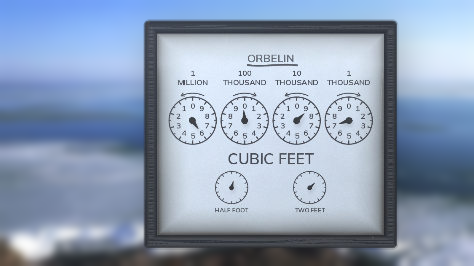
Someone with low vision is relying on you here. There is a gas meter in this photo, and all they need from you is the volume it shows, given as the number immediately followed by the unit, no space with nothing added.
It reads 598700ft³
